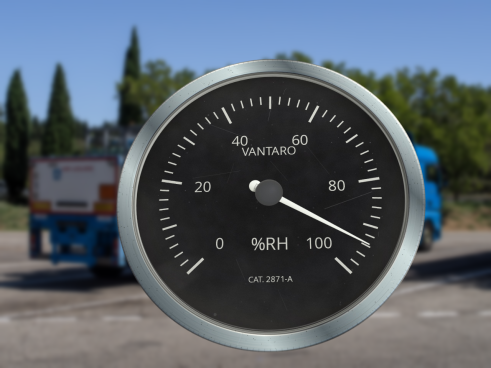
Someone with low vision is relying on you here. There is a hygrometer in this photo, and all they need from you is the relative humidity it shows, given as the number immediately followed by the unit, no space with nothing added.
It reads 94%
